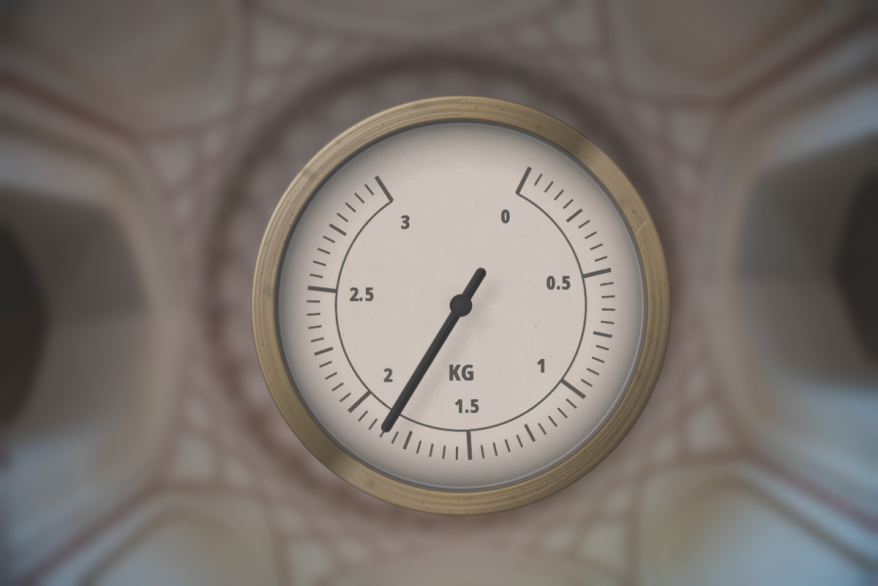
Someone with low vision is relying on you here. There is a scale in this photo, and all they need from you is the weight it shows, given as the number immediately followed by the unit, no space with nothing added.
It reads 1.85kg
